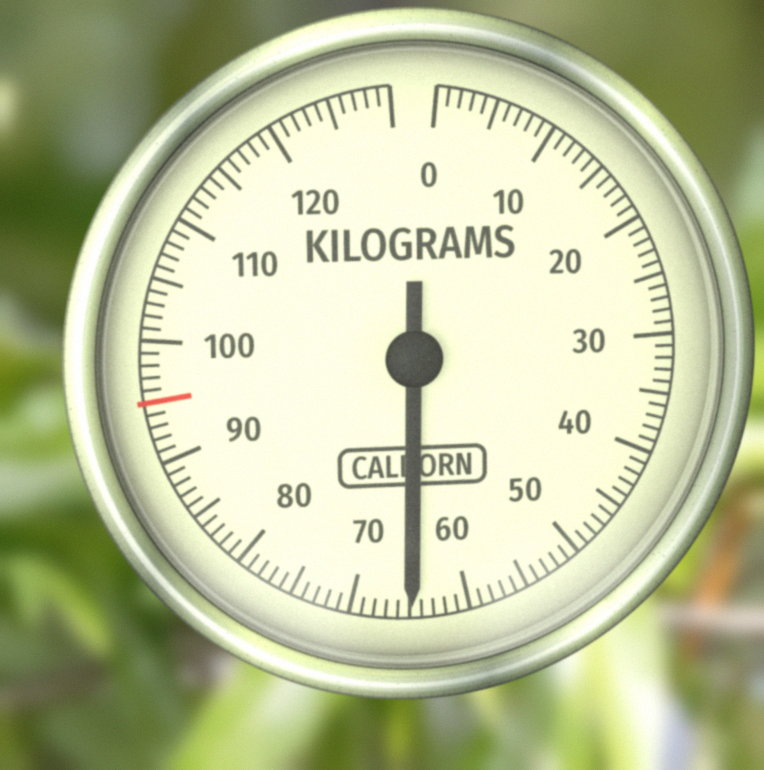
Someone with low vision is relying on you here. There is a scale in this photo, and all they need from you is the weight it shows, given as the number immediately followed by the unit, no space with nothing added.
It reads 65kg
